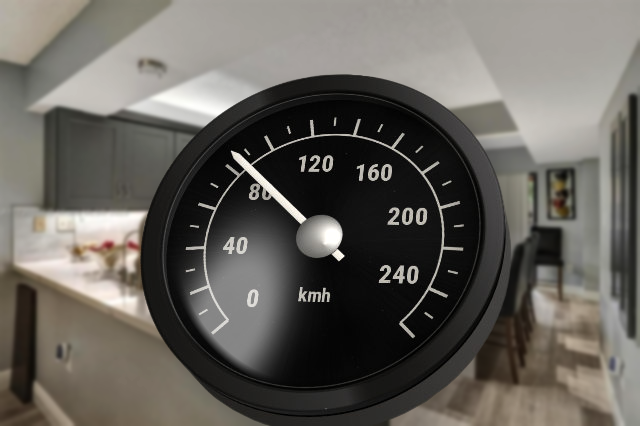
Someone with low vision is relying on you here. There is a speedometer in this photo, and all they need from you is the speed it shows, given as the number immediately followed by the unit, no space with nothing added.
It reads 85km/h
